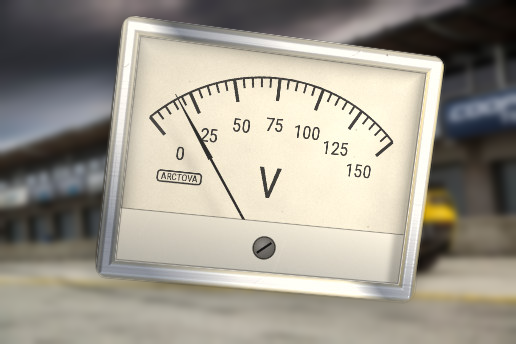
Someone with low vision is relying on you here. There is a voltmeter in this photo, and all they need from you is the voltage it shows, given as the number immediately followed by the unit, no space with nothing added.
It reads 17.5V
